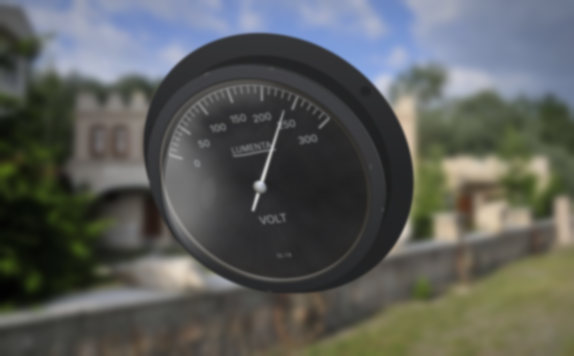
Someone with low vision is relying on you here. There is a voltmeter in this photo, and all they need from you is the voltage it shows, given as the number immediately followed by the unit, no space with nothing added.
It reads 240V
